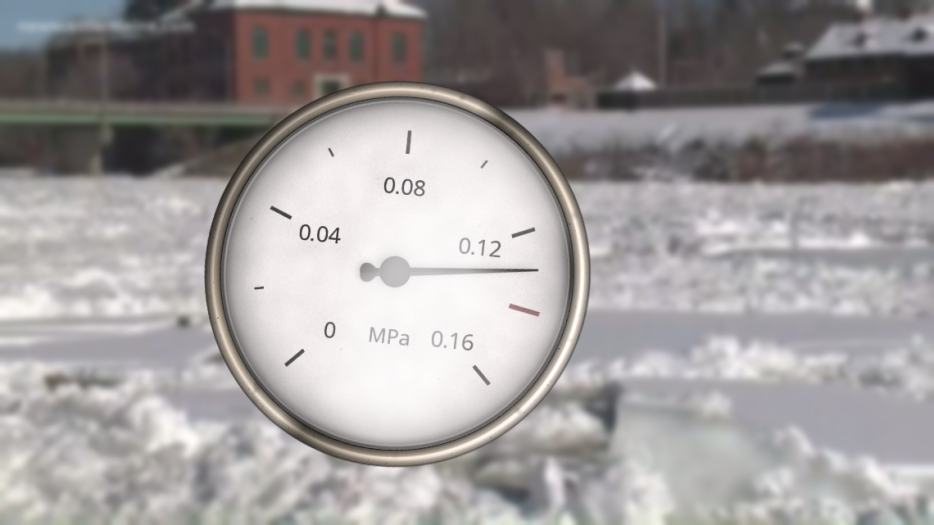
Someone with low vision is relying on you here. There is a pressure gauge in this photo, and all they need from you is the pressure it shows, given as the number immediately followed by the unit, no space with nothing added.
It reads 0.13MPa
